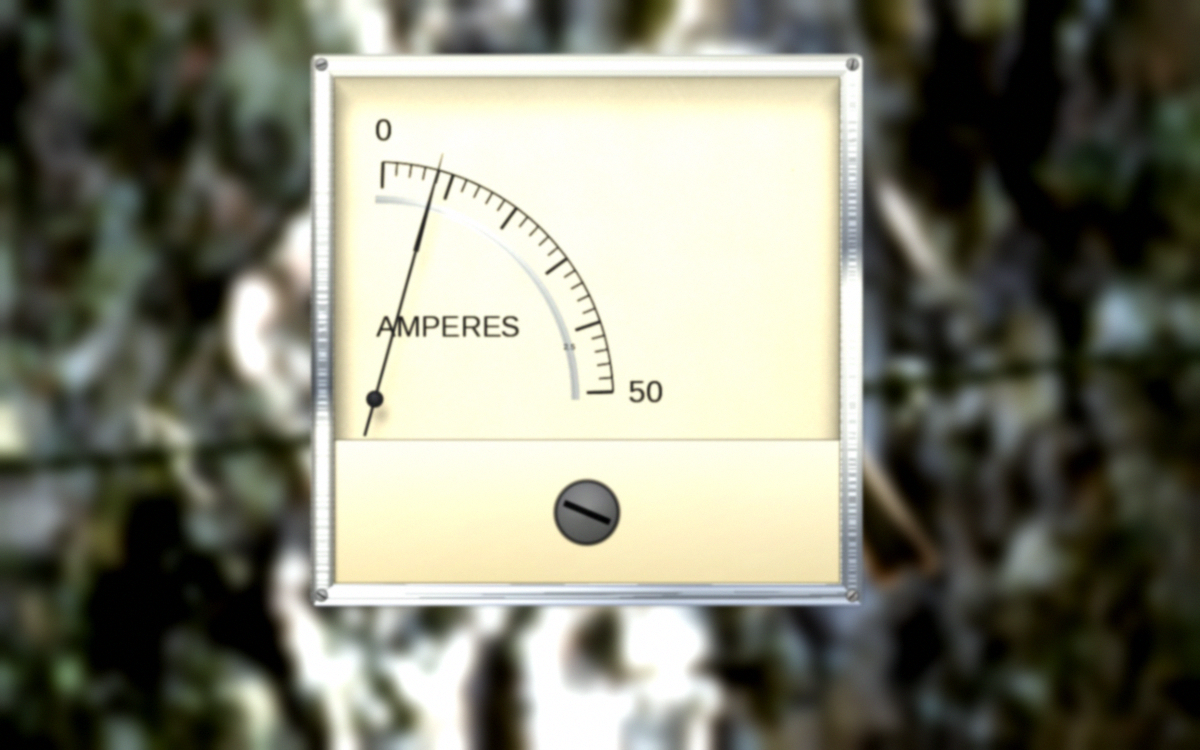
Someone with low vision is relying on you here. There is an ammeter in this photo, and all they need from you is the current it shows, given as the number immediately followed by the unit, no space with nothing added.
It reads 8A
